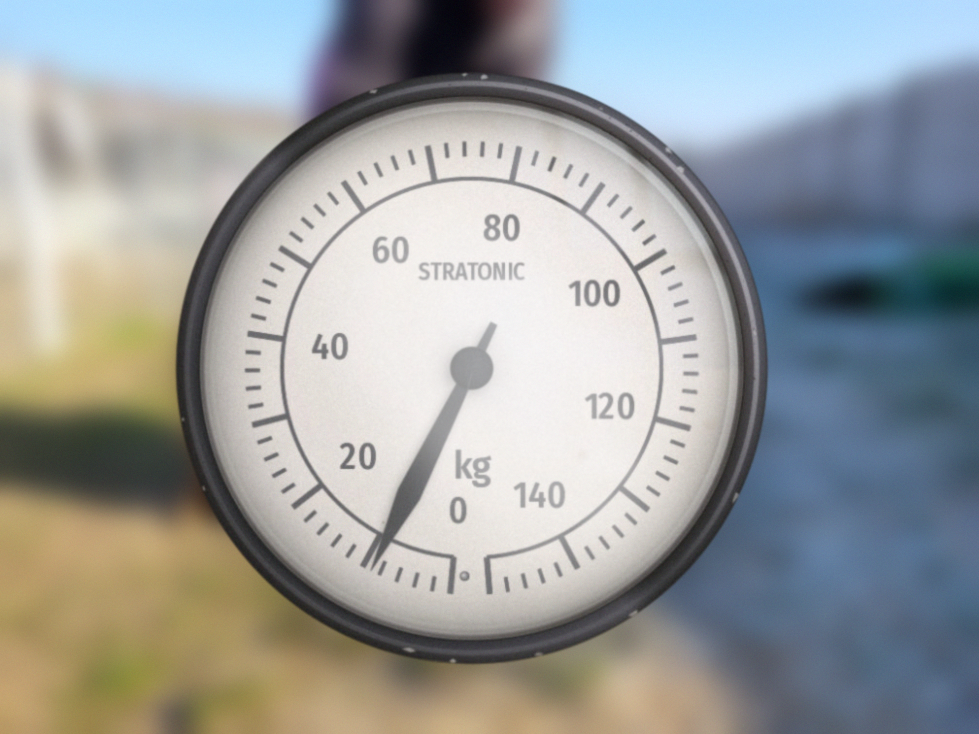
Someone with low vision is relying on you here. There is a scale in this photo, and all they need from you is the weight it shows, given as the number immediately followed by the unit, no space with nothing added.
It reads 9kg
